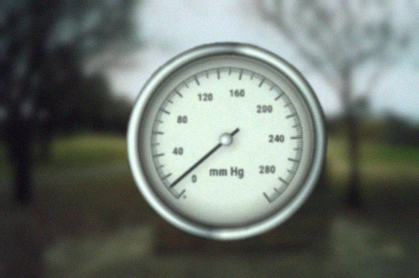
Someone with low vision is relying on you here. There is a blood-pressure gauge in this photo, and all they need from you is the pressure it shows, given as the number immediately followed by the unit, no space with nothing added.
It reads 10mmHg
